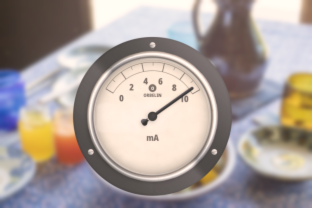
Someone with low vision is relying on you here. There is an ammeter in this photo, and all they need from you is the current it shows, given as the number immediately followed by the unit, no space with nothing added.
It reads 9.5mA
